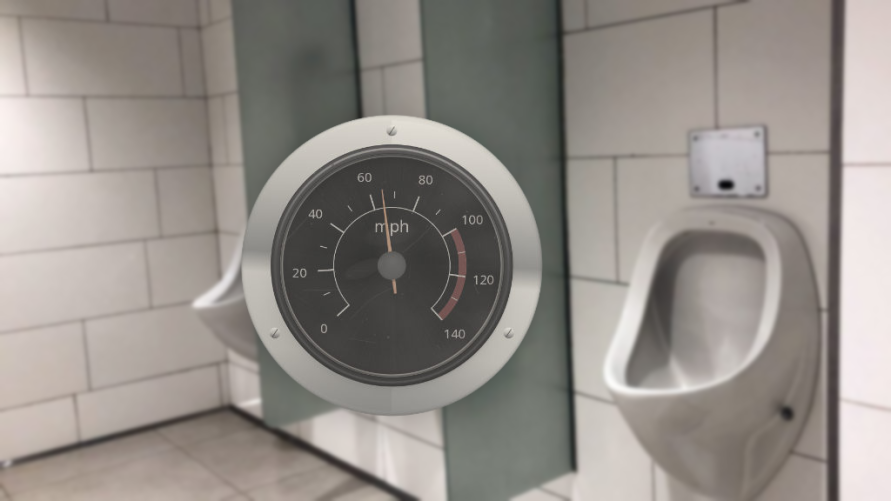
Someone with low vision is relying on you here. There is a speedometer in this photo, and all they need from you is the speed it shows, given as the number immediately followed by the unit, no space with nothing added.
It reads 65mph
